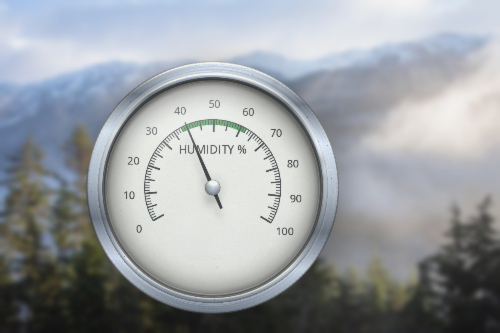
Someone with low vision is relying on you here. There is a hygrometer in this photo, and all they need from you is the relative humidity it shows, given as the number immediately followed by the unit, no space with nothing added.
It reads 40%
